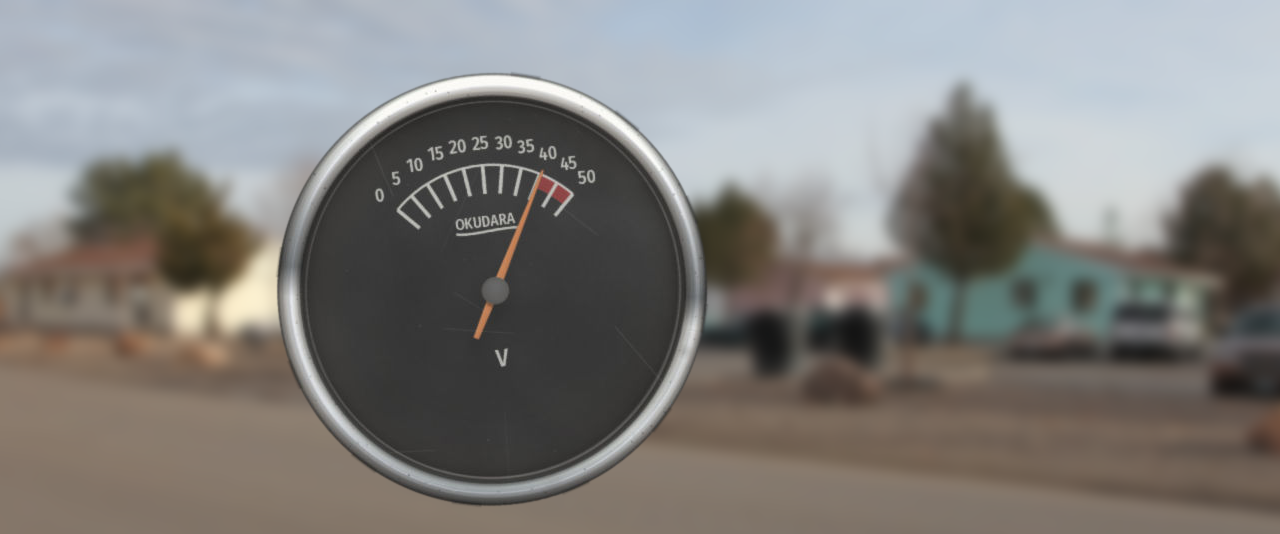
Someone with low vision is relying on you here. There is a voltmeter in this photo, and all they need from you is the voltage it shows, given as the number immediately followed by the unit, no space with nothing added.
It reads 40V
